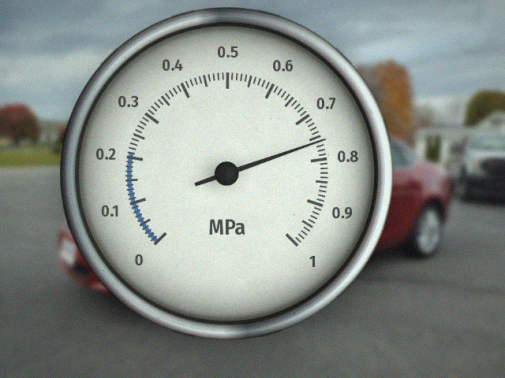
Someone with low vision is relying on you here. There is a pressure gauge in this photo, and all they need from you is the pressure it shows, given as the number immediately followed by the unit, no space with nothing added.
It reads 0.76MPa
